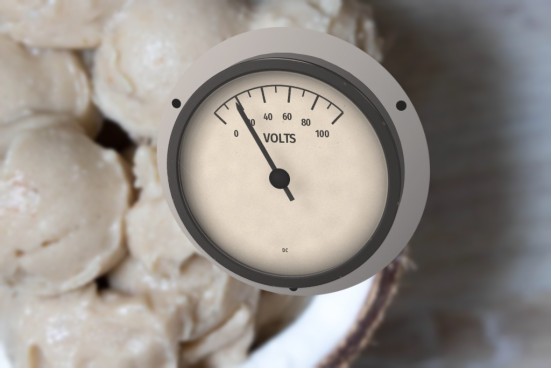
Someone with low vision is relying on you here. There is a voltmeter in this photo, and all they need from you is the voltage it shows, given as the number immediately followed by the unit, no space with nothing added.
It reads 20V
